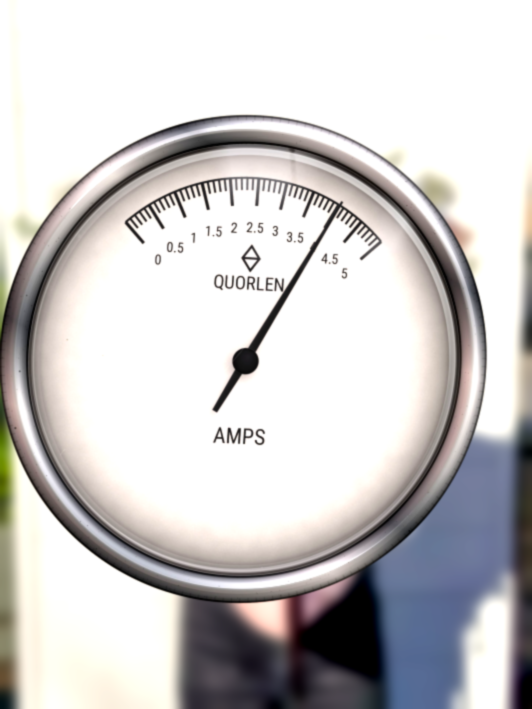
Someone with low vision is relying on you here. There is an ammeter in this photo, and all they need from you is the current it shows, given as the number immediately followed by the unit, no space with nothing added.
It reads 4A
